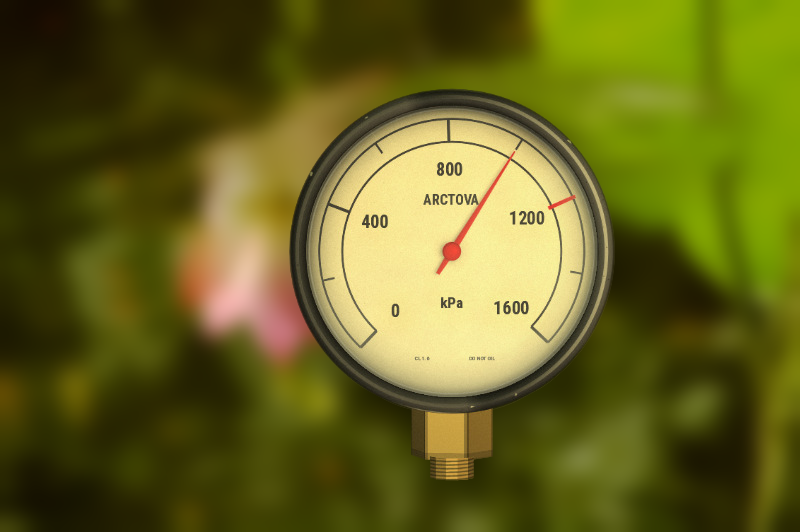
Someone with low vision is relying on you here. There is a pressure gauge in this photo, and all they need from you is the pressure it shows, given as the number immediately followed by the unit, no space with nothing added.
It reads 1000kPa
